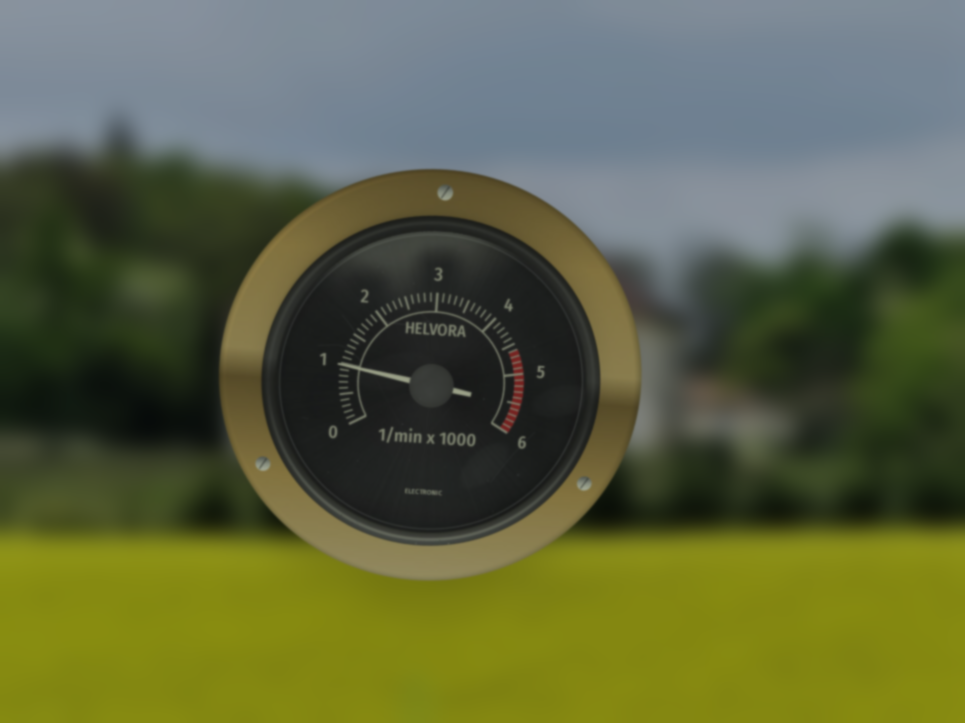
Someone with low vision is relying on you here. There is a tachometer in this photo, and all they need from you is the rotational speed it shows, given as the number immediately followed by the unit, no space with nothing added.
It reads 1000rpm
